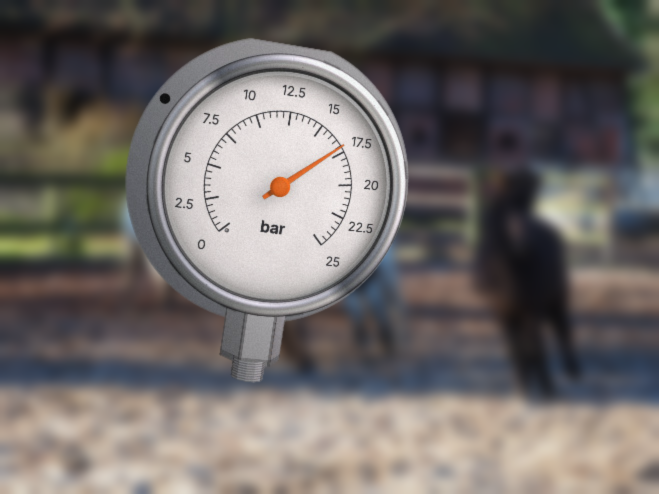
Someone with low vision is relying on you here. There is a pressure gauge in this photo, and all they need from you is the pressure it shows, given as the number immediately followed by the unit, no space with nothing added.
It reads 17bar
